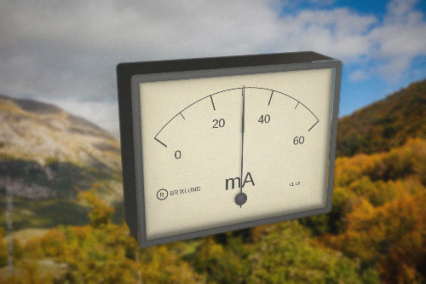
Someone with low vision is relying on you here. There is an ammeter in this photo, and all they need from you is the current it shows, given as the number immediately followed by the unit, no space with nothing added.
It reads 30mA
